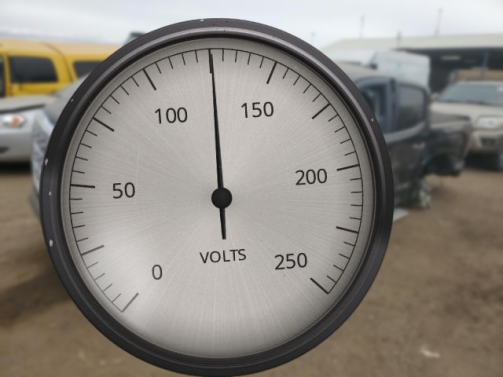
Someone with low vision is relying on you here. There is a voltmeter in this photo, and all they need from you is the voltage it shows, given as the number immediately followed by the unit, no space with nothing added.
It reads 125V
